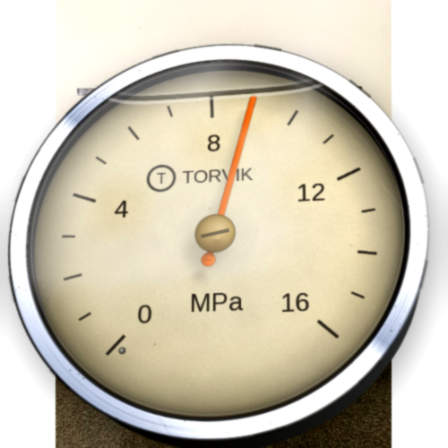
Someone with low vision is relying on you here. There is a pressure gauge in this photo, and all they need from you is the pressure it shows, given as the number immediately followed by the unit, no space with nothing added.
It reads 9MPa
